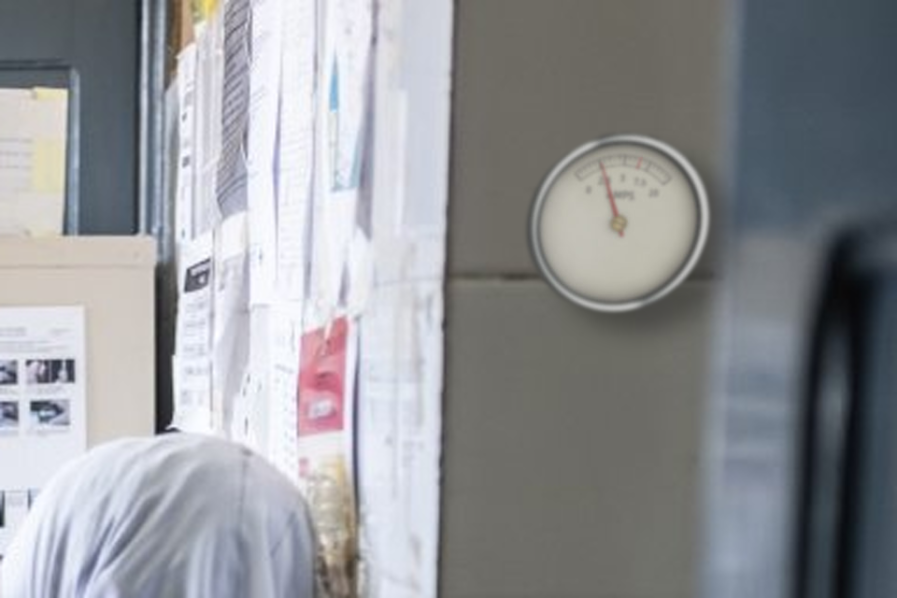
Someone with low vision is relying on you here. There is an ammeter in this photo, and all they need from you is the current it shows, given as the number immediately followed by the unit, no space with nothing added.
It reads 2.5A
